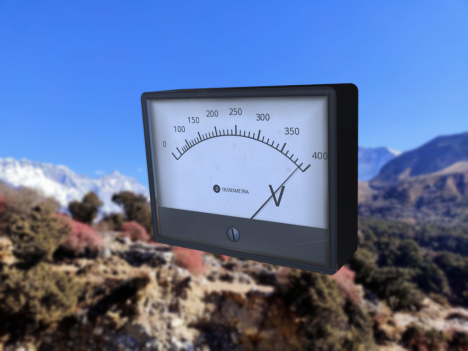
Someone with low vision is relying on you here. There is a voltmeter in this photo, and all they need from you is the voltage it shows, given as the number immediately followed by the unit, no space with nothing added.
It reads 390V
